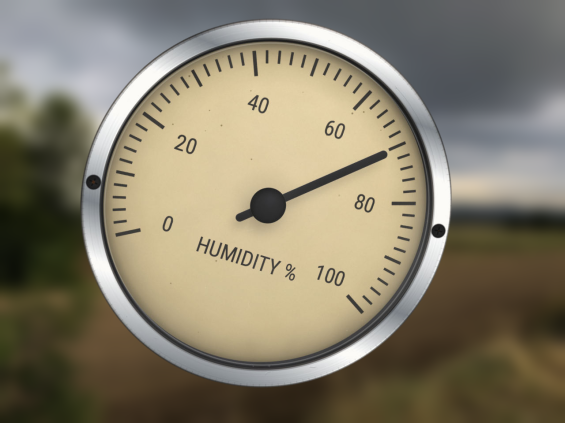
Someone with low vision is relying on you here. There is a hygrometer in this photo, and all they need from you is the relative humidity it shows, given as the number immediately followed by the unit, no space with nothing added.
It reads 70%
